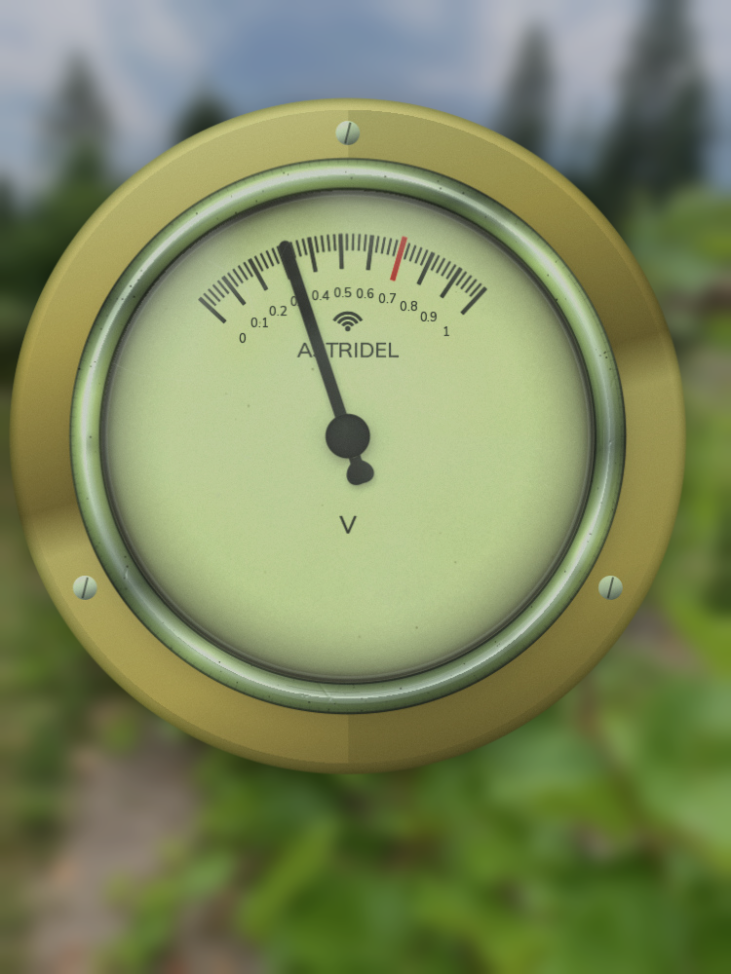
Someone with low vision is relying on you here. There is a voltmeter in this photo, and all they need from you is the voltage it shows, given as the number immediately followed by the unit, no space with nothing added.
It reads 0.32V
